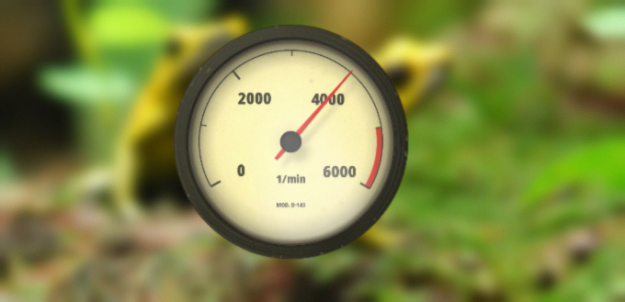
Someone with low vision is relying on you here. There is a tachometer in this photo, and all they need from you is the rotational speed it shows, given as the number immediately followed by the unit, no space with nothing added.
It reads 4000rpm
